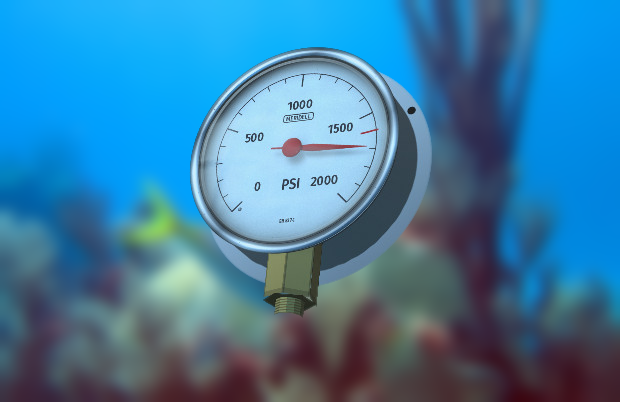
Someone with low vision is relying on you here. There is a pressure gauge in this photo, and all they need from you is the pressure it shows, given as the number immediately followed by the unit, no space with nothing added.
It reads 1700psi
